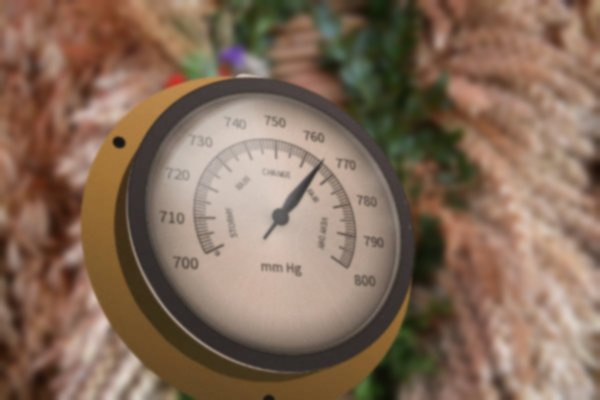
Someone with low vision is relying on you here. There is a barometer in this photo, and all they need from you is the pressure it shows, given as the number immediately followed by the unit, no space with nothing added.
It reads 765mmHg
